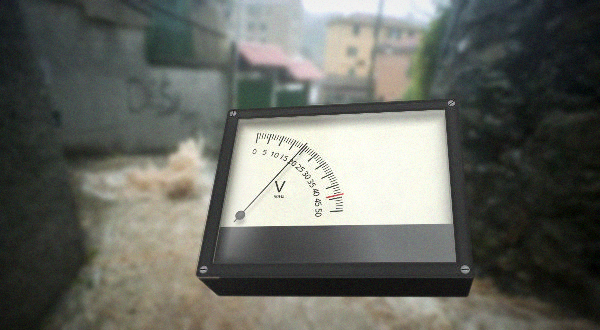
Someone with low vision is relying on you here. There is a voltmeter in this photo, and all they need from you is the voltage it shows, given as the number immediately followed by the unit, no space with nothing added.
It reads 20V
